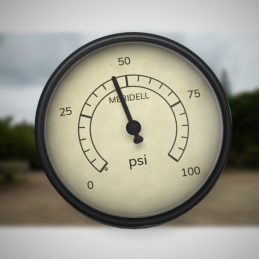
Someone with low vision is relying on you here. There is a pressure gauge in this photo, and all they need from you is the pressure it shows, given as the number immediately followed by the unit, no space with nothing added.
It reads 45psi
